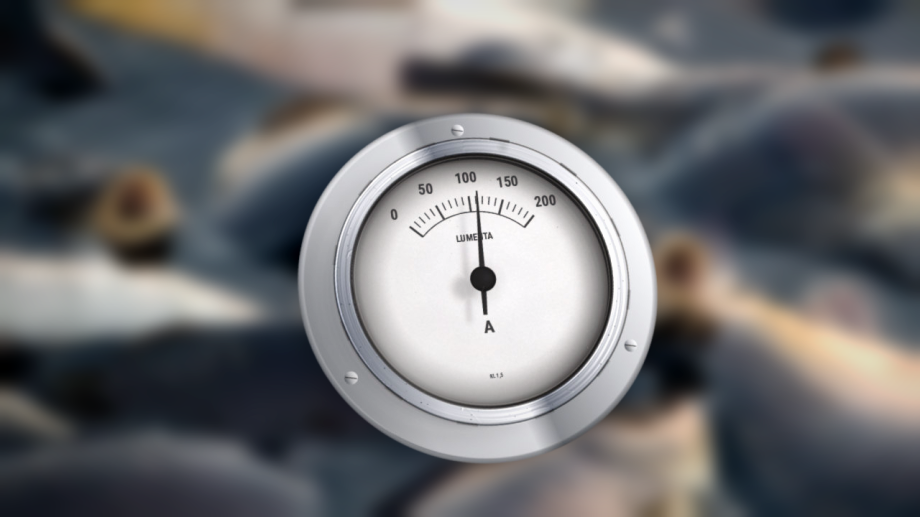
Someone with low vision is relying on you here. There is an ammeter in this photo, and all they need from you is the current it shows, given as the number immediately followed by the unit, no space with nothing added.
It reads 110A
